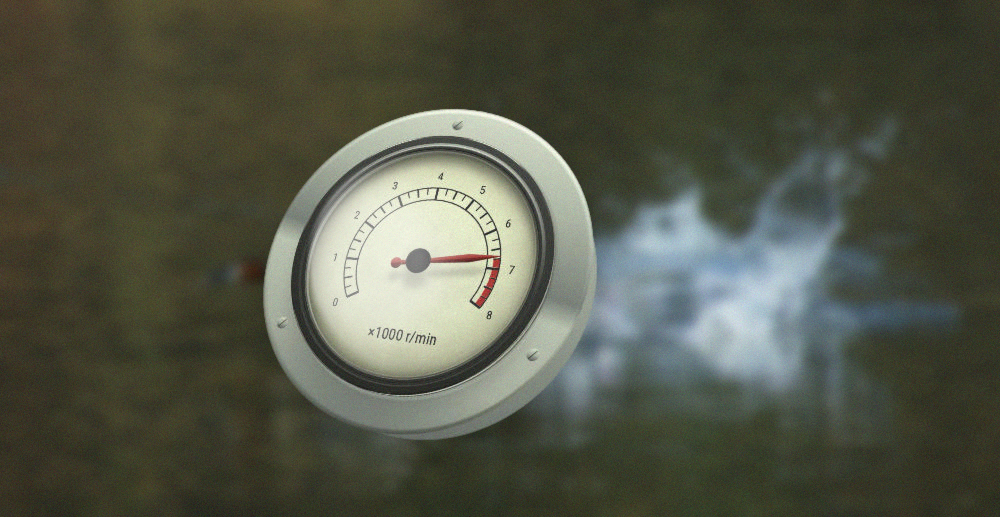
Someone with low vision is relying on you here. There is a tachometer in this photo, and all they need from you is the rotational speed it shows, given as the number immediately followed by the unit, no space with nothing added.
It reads 6750rpm
